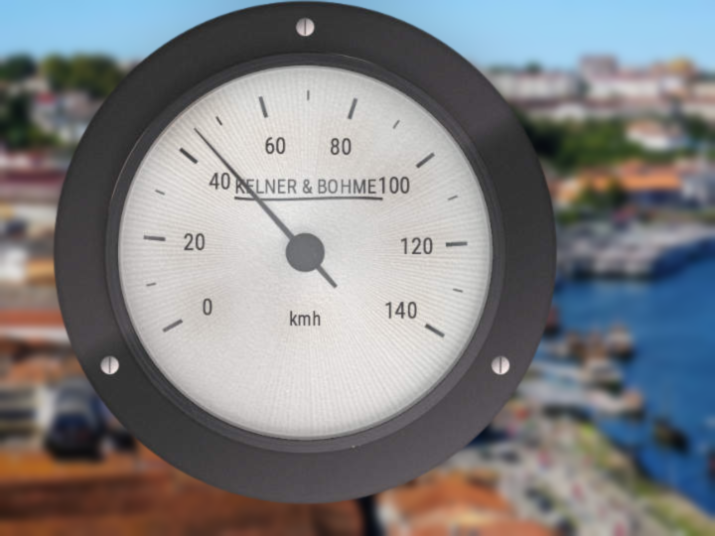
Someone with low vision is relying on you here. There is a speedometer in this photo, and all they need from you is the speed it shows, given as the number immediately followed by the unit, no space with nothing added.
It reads 45km/h
